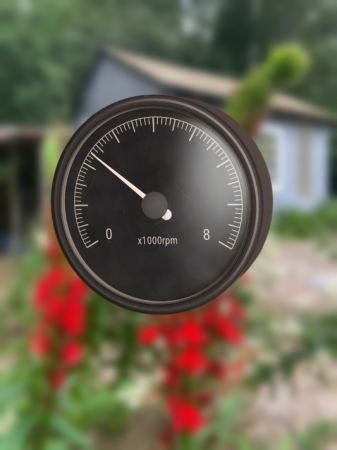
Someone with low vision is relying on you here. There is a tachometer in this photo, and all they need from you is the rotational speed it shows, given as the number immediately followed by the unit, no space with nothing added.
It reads 2300rpm
